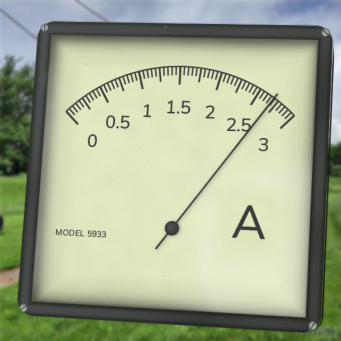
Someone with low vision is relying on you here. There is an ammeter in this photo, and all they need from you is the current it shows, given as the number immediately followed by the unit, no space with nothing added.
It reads 2.7A
